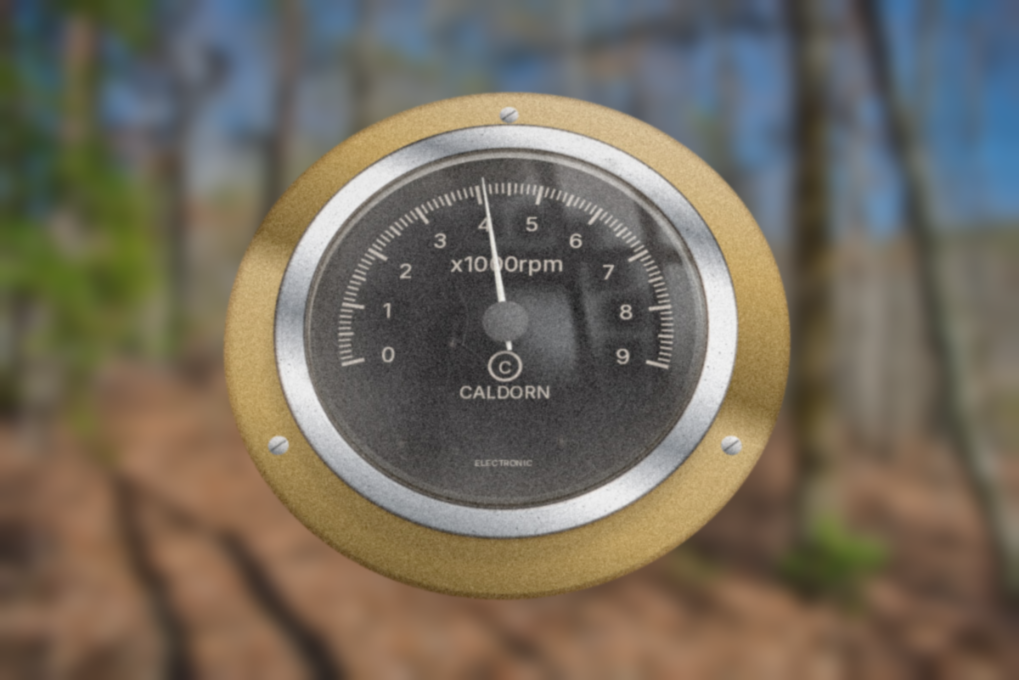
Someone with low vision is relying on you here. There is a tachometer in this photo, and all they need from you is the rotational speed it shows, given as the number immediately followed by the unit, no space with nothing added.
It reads 4100rpm
